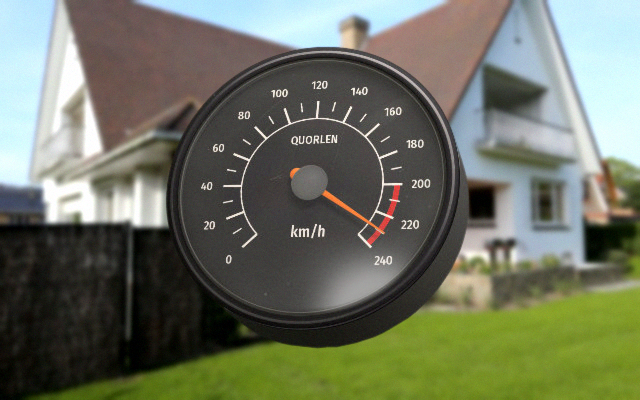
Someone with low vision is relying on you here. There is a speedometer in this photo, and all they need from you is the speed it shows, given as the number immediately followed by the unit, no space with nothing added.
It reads 230km/h
